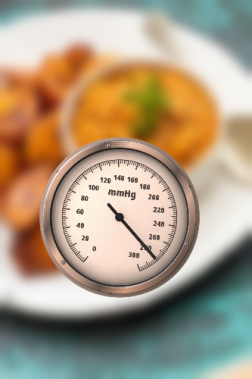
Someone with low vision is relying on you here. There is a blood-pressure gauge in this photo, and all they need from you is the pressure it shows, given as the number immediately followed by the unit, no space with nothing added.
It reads 280mmHg
